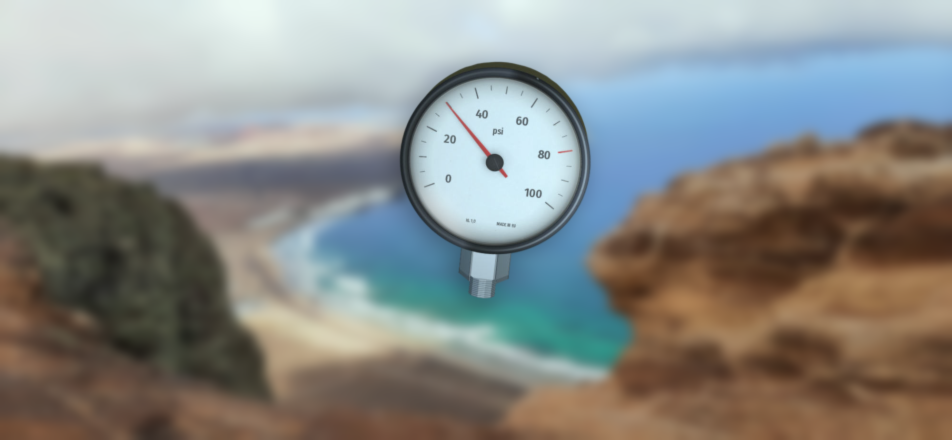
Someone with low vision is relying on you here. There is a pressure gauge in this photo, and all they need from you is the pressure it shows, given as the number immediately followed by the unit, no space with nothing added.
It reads 30psi
